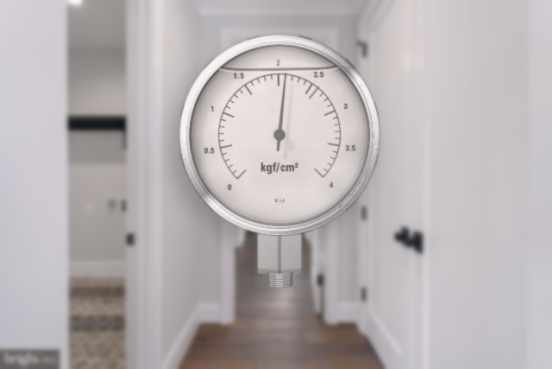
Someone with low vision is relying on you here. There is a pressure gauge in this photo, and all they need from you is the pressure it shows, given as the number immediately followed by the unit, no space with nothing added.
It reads 2.1kg/cm²
